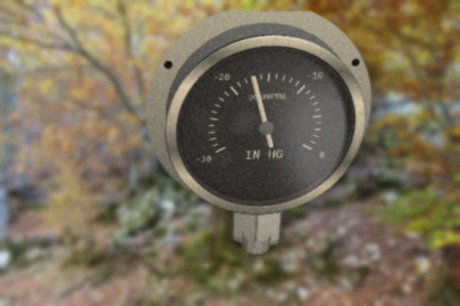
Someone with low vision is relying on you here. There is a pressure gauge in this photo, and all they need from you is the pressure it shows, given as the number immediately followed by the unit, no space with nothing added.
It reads -17inHg
